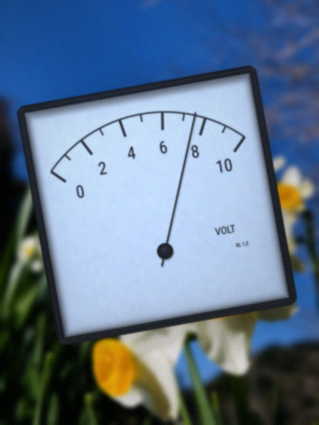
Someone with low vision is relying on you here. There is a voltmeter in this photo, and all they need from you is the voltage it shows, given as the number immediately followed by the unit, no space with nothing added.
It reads 7.5V
